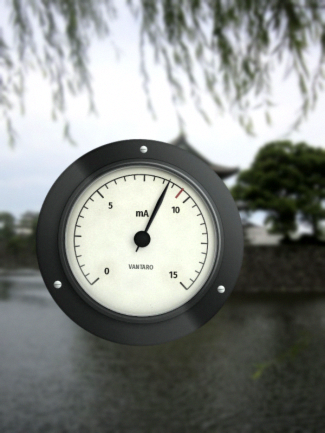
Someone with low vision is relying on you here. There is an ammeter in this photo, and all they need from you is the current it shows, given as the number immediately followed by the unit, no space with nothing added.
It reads 8.75mA
